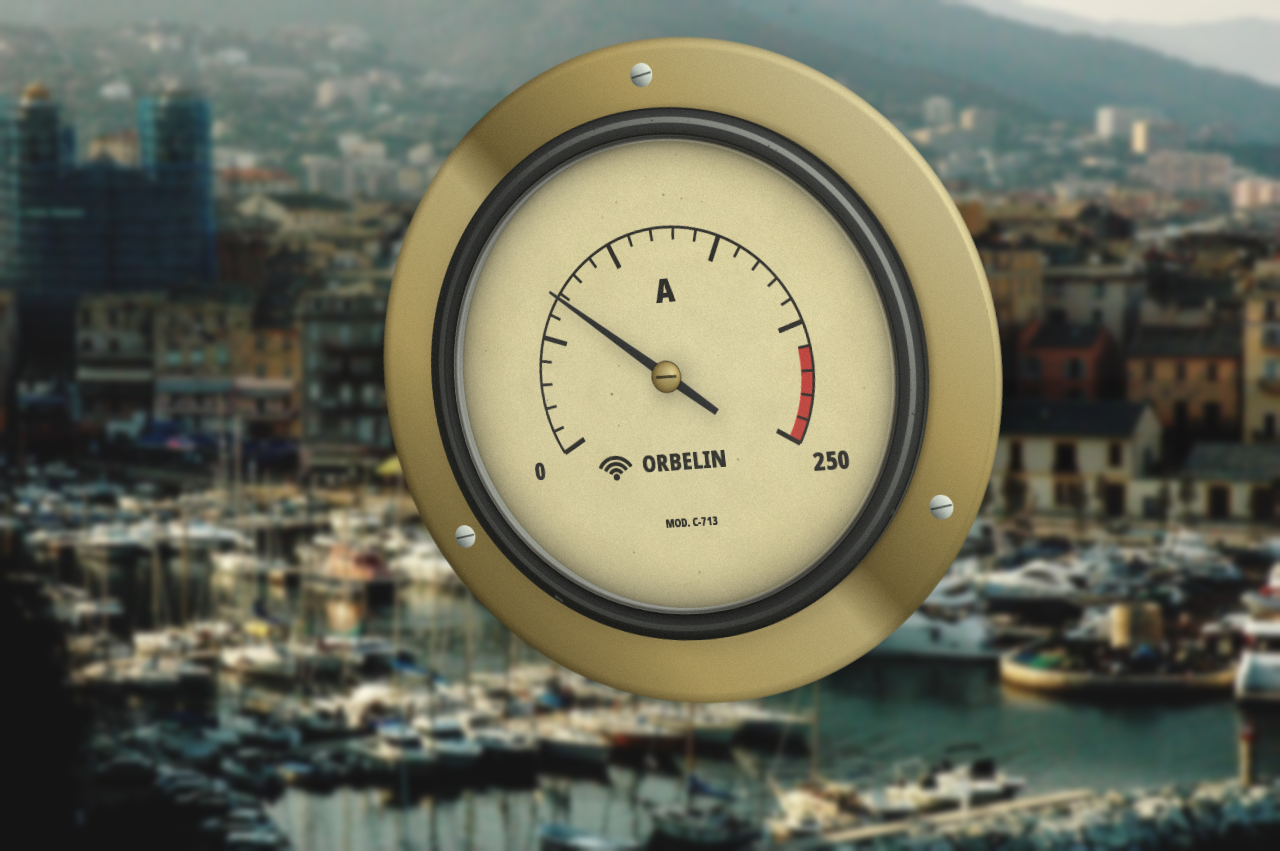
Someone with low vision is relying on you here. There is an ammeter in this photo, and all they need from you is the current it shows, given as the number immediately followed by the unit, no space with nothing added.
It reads 70A
